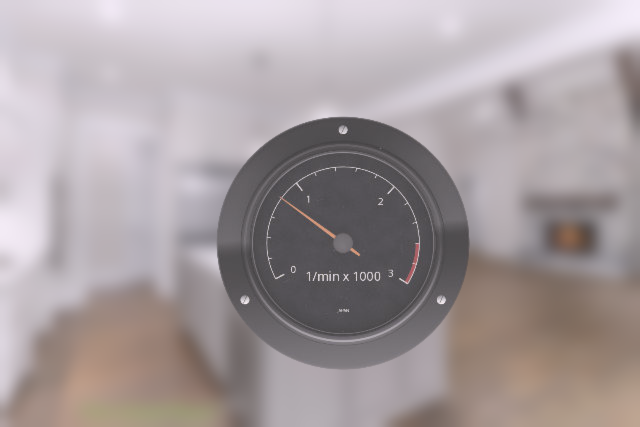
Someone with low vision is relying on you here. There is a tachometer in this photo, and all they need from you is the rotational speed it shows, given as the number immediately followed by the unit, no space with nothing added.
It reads 800rpm
